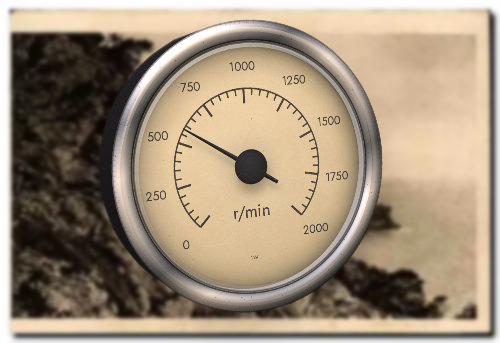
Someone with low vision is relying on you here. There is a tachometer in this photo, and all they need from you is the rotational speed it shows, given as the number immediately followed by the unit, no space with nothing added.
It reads 575rpm
